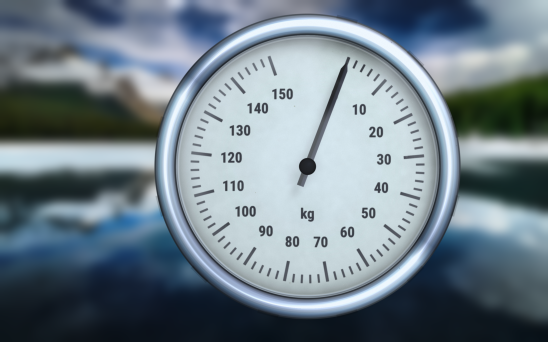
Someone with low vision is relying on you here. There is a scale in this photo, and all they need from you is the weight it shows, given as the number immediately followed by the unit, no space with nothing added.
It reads 0kg
